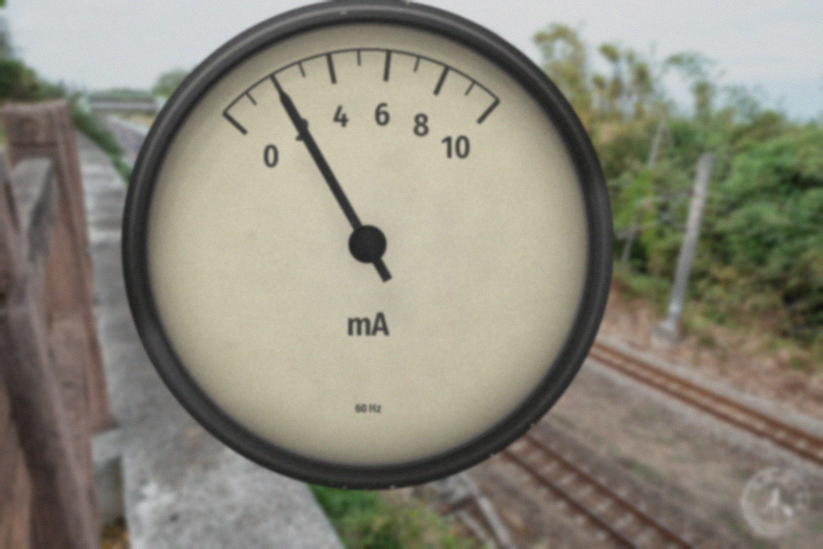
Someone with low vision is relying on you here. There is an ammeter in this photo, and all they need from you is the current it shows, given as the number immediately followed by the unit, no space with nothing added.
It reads 2mA
